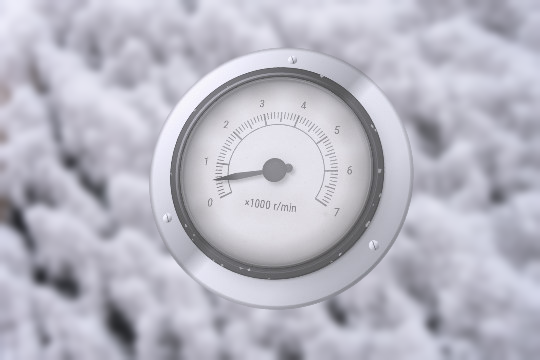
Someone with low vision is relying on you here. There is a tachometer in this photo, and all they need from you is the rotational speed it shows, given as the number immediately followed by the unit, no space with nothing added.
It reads 500rpm
